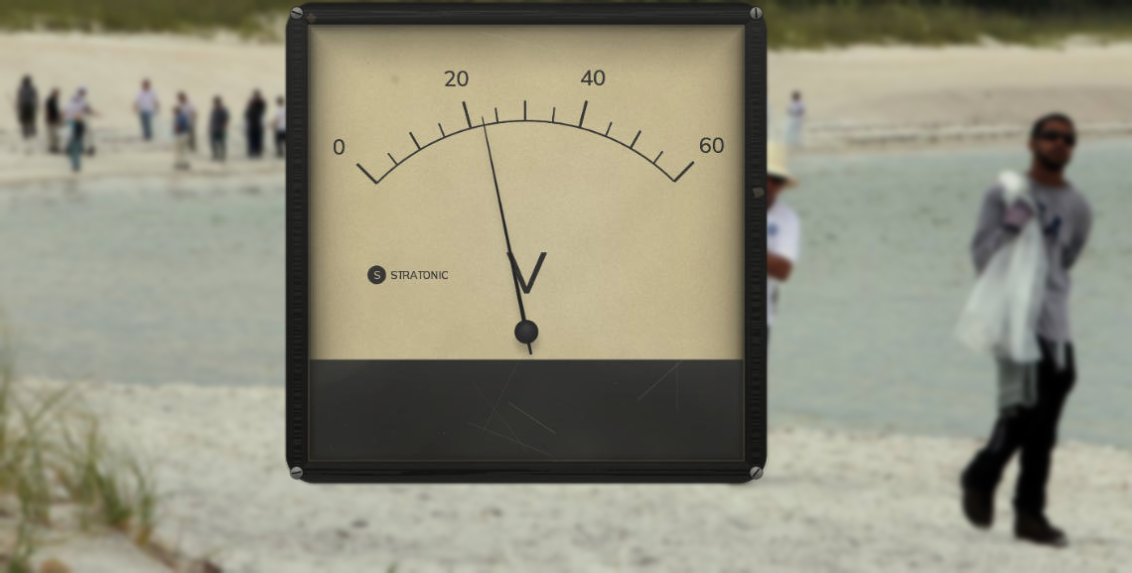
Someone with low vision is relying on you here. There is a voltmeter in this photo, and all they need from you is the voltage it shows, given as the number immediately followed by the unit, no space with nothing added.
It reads 22.5V
